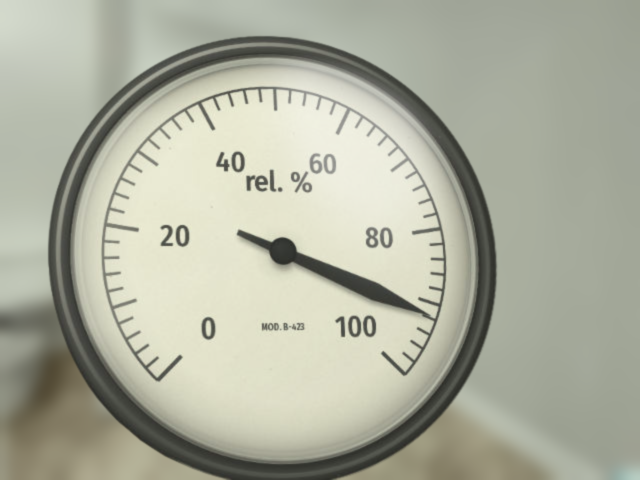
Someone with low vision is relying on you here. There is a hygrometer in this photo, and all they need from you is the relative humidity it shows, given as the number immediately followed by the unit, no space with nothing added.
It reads 92%
